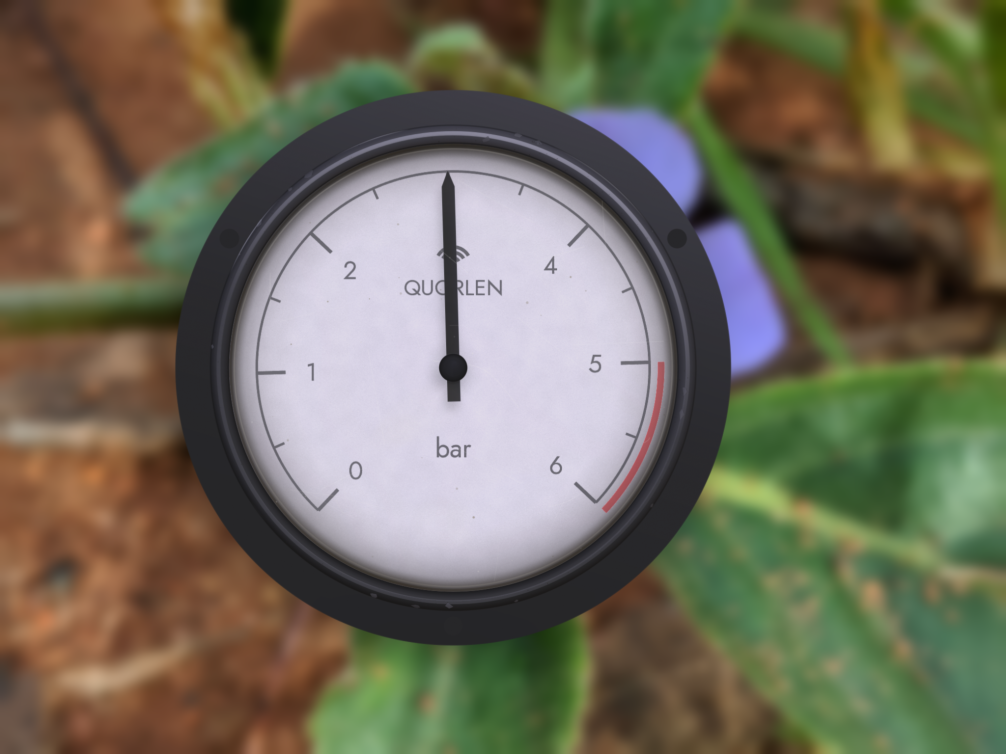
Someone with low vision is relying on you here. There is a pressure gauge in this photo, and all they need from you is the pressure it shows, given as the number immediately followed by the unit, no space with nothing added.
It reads 3bar
